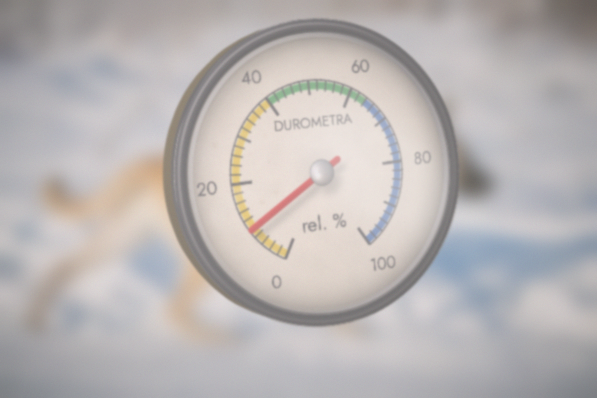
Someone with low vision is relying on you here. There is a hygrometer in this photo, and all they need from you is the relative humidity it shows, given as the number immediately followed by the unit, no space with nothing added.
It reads 10%
